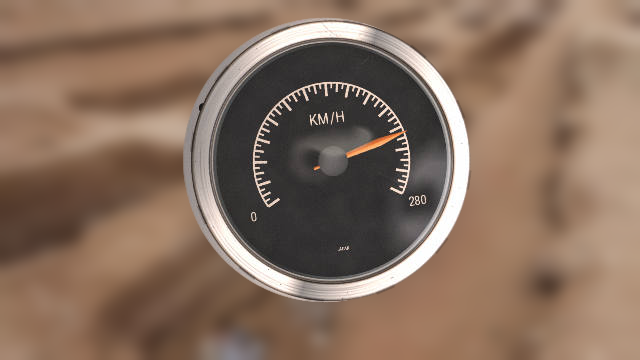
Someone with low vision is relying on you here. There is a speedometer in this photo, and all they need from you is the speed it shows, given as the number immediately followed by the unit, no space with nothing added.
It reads 225km/h
